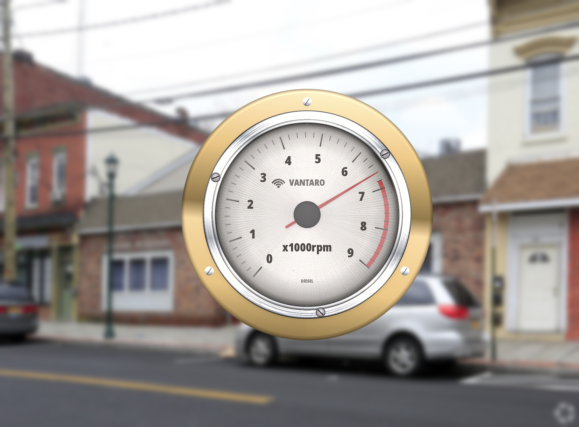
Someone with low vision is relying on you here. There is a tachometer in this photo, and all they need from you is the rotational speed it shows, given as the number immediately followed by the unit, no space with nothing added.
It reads 6600rpm
